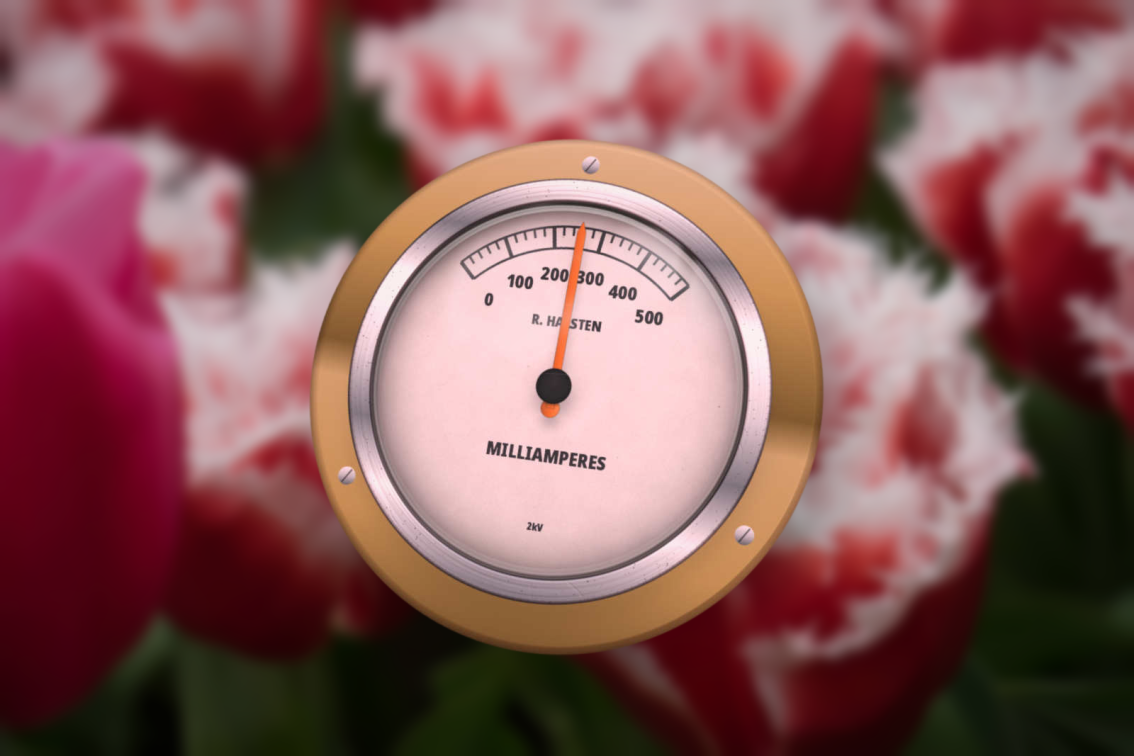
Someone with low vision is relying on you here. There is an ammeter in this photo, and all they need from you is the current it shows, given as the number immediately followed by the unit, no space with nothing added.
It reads 260mA
